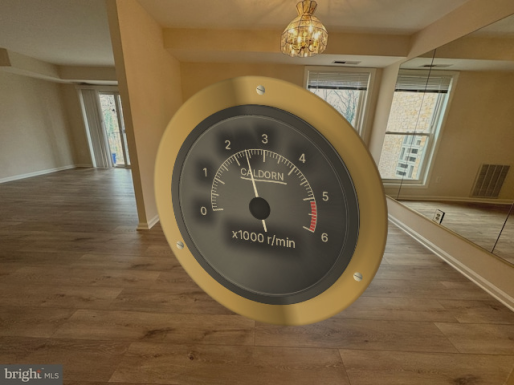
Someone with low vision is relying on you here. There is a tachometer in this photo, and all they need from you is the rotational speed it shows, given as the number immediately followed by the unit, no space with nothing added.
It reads 2500rpm
